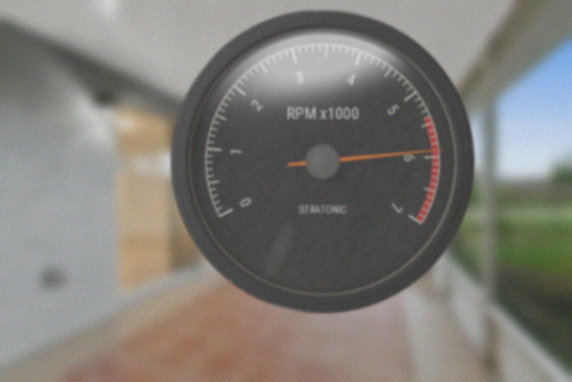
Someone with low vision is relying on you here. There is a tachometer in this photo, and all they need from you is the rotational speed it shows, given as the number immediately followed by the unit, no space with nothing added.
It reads 5900rpm
